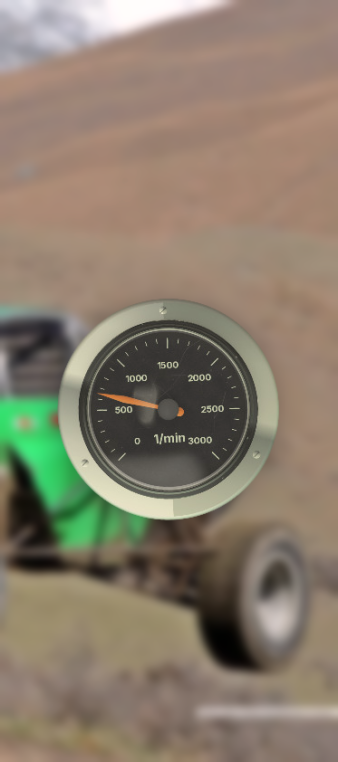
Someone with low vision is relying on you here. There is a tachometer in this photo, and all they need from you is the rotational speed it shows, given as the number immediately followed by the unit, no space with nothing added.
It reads 650rpm
